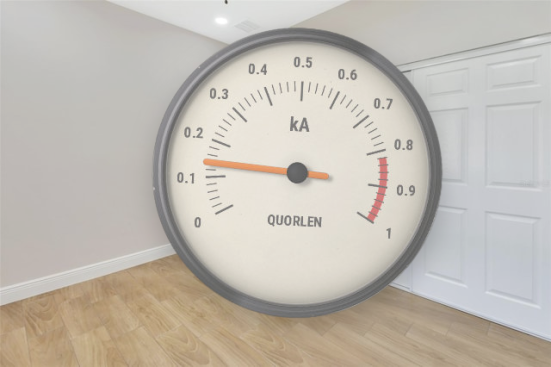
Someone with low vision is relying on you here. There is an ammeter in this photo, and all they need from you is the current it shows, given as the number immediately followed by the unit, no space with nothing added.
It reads 0.14kA
